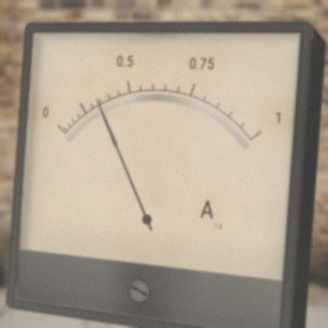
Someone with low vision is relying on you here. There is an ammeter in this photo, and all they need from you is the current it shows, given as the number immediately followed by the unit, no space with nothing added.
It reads 0.35A
